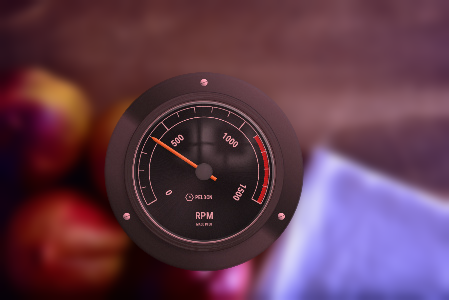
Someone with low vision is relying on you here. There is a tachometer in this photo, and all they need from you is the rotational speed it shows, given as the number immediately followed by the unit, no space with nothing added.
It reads 400rpm
